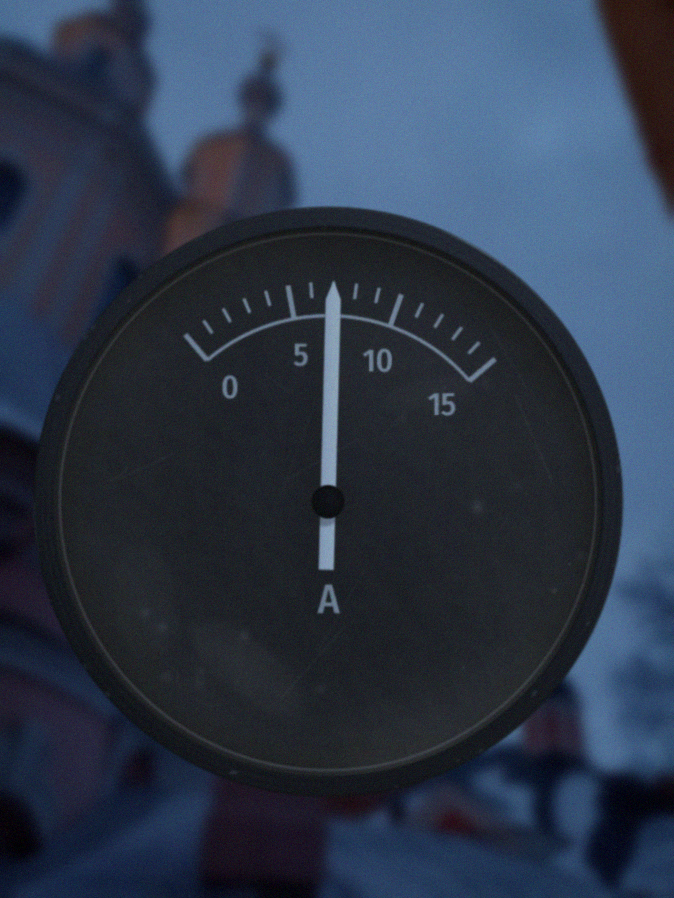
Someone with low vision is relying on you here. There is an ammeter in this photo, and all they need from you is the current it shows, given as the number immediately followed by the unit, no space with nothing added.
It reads 7A
